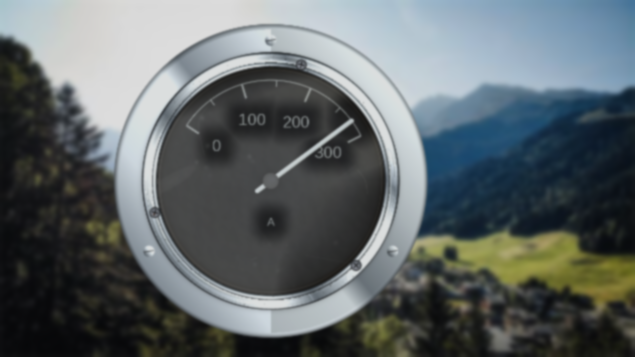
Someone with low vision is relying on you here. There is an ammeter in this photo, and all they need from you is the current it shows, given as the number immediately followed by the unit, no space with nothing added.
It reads 275A
